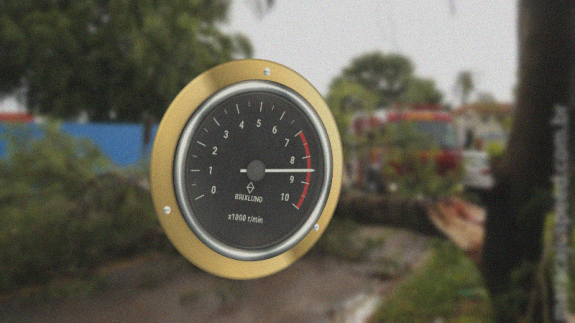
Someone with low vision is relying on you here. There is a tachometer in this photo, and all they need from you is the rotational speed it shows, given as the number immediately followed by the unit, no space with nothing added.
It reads 8500rpm
